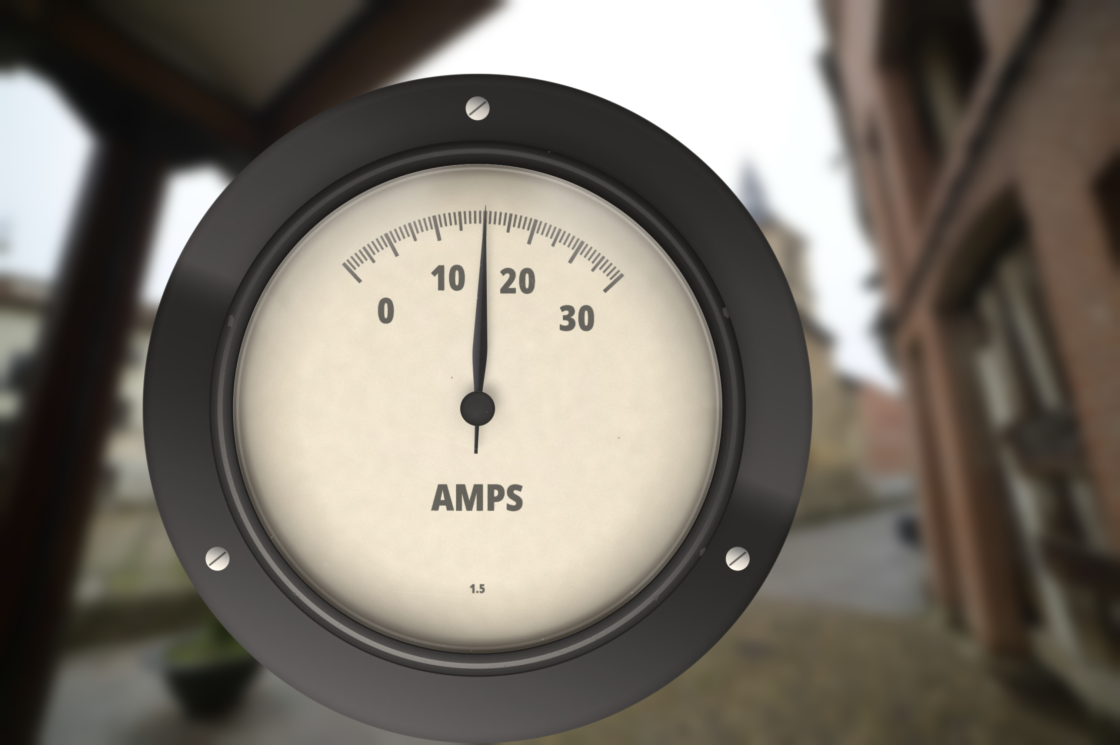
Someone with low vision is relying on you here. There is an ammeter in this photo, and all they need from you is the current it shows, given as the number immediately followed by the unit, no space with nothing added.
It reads 15A
